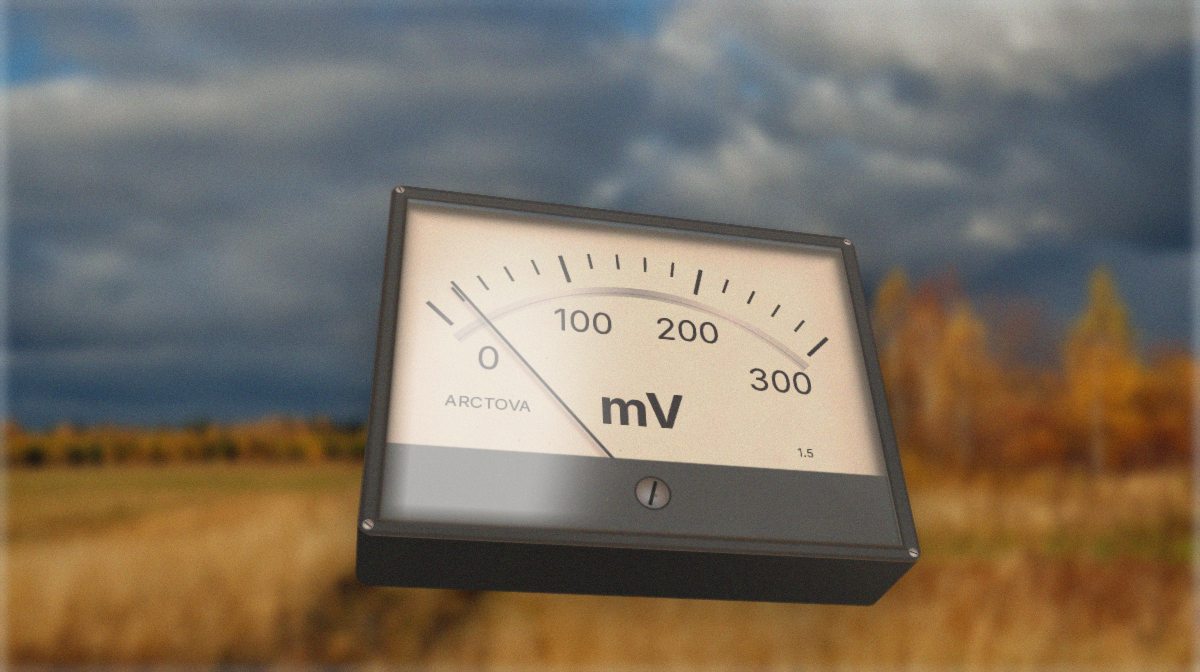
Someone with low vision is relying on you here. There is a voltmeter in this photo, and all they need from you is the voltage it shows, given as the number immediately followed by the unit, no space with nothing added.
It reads 20mV
